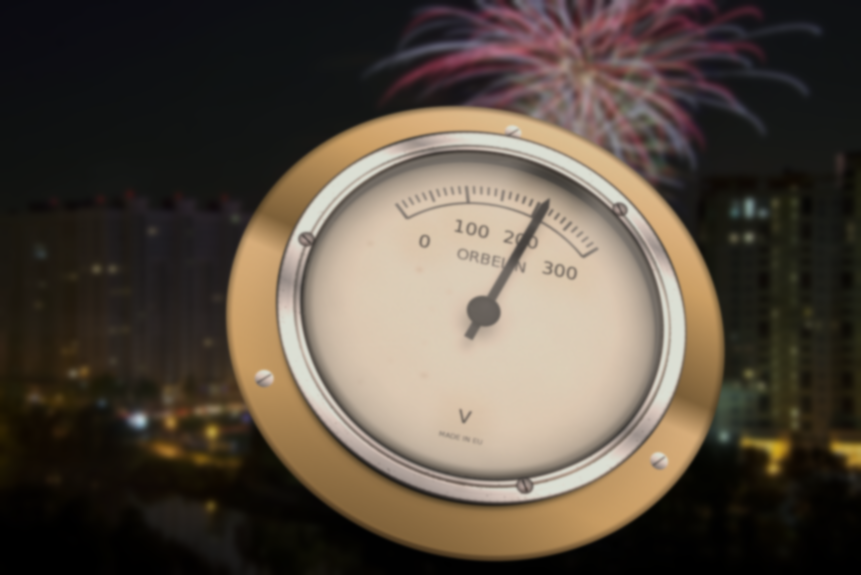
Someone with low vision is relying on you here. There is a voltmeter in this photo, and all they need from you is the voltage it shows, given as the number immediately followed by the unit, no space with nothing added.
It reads 210V
